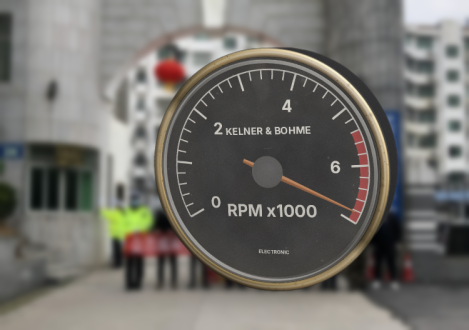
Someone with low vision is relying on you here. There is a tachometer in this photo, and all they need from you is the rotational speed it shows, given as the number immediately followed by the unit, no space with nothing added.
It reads 6800rpm
